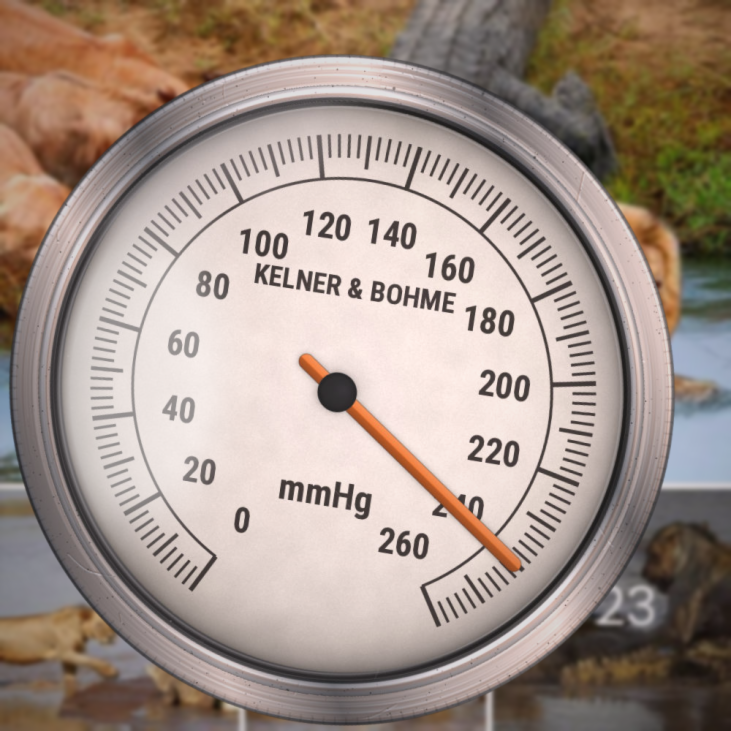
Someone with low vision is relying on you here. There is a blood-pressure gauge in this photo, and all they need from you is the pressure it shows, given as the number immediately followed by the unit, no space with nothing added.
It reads 240mmHg
